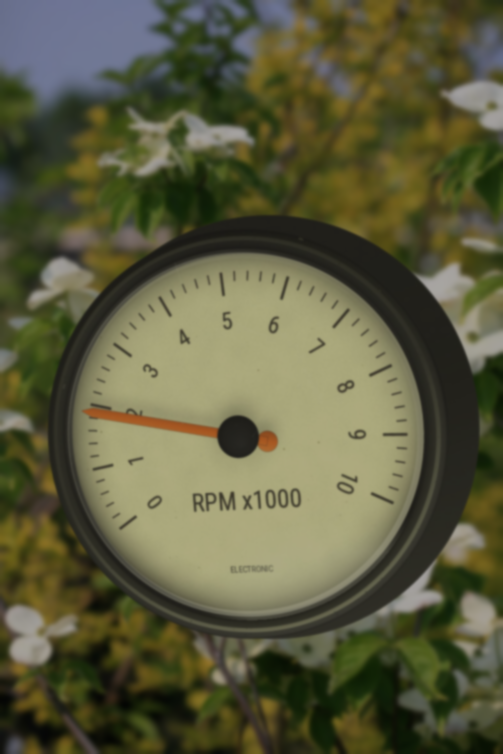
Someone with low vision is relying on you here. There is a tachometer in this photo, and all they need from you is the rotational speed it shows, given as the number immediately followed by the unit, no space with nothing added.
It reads 1900rpm
